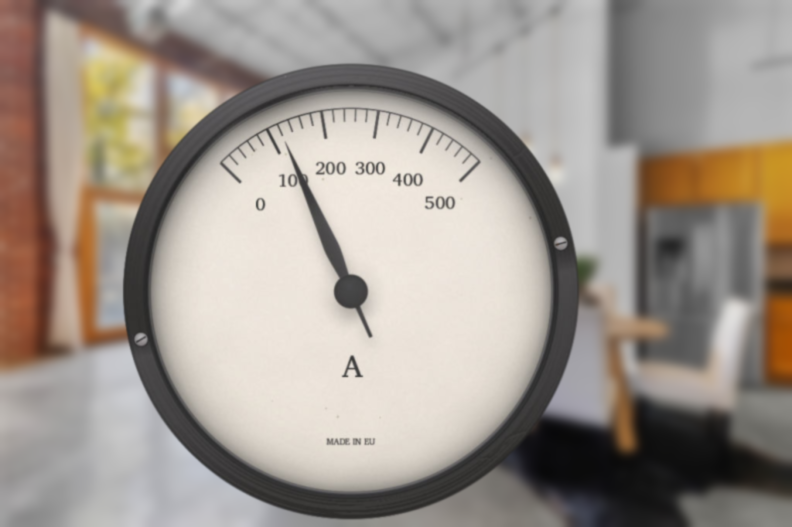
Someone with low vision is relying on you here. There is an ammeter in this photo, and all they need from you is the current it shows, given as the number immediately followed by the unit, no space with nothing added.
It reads 120A
